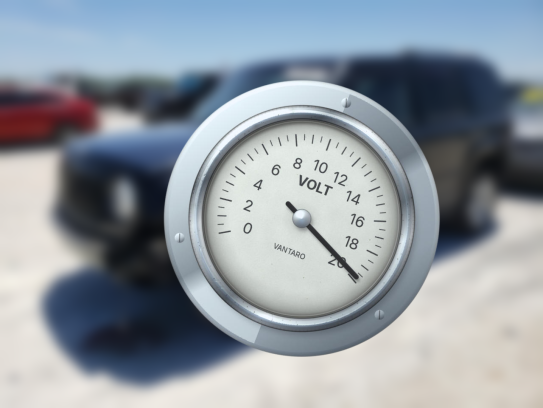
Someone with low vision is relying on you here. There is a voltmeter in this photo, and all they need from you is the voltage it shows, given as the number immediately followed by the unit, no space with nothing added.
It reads 19.75V
